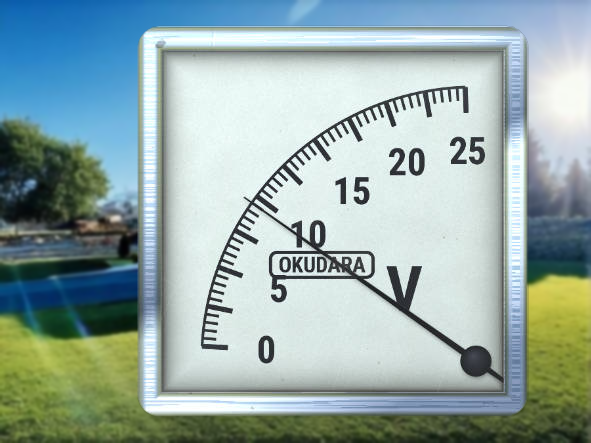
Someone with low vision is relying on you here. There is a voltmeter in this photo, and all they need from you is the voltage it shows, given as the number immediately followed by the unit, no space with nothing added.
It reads 9.5V
